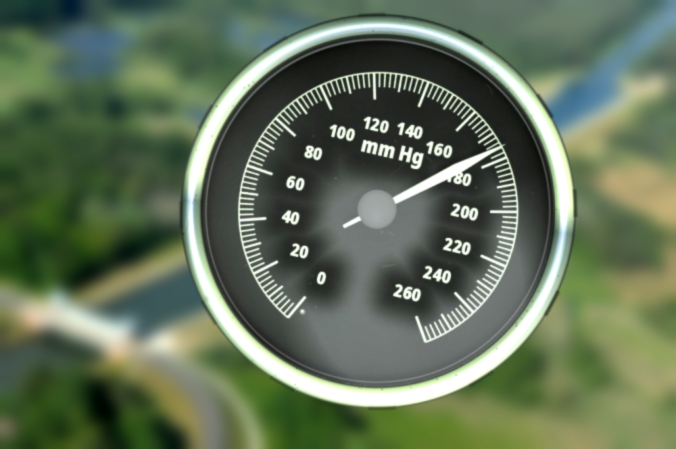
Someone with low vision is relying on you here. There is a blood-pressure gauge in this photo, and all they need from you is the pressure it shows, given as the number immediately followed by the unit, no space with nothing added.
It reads 176mmHg
